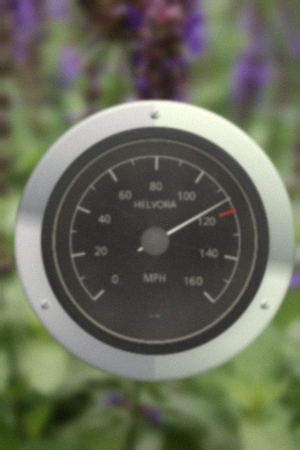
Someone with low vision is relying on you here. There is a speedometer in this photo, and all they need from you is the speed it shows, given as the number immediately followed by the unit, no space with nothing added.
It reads 115mph
